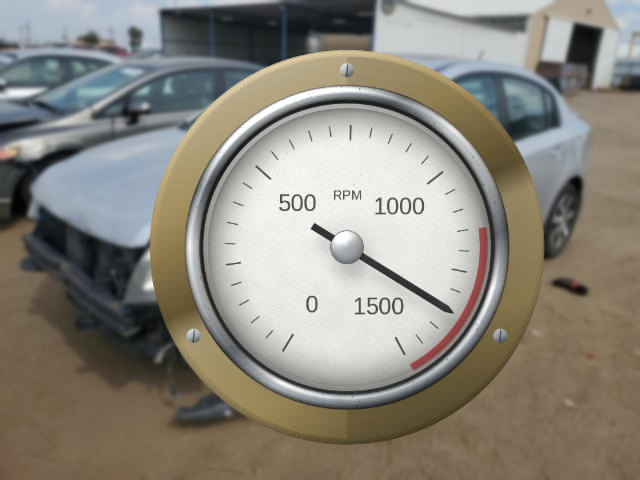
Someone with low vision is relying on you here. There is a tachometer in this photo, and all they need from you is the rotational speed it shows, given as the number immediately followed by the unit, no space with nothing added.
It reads 1350rpm
